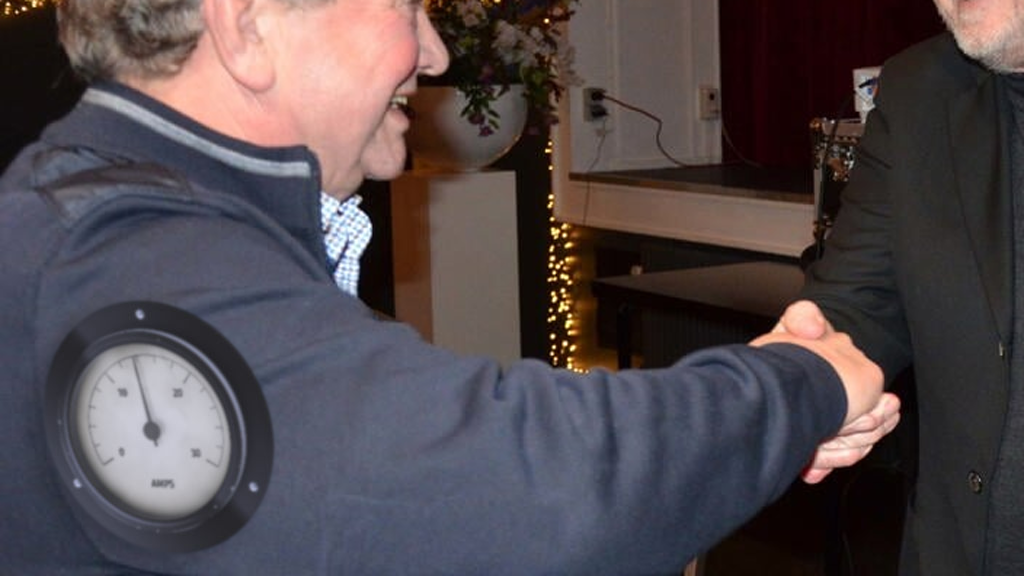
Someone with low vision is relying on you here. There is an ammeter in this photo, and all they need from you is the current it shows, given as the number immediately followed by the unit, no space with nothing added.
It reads 14A
